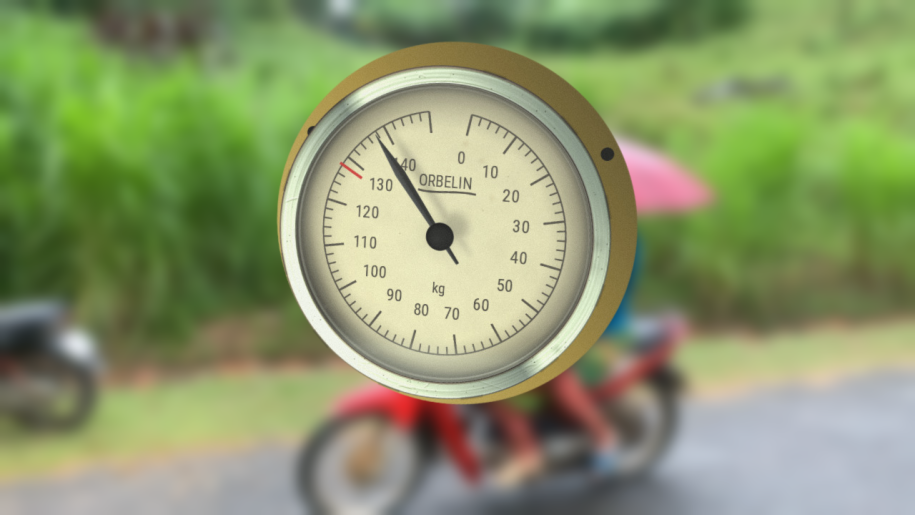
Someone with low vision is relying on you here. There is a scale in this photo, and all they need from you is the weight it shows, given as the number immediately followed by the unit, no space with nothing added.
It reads 138kg
